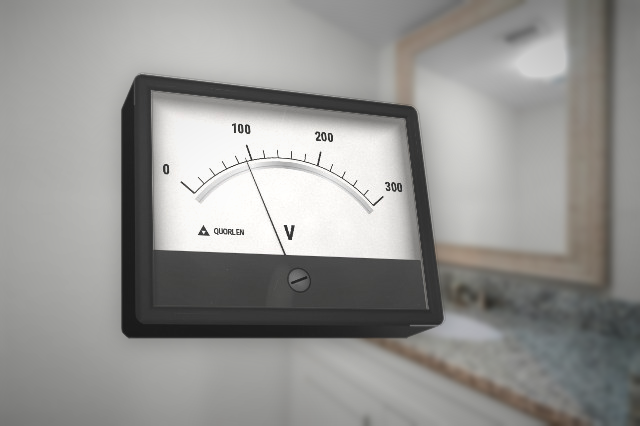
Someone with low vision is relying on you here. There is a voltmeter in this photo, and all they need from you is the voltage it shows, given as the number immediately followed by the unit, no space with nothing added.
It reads 90V
